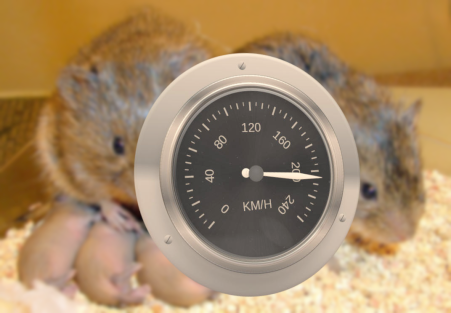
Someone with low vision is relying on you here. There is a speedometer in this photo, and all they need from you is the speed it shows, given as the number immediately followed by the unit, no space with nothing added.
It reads 205km/h
